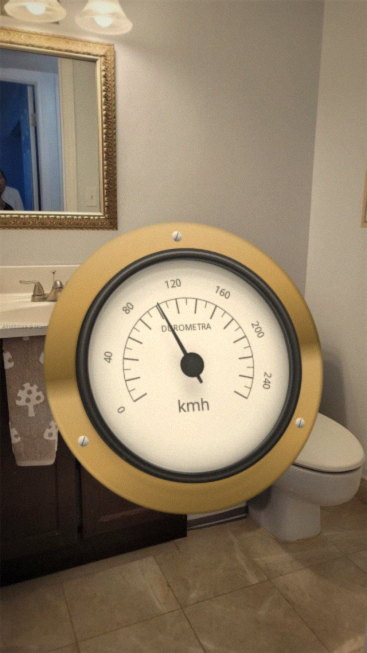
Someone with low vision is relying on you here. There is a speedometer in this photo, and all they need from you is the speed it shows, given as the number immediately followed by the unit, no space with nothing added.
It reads 100km/h
